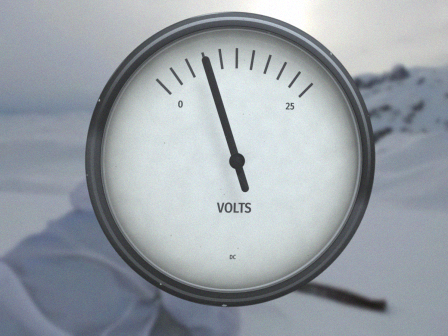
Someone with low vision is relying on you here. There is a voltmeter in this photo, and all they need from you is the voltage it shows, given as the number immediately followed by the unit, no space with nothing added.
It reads 7.5V
